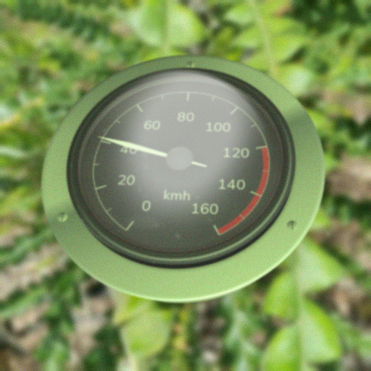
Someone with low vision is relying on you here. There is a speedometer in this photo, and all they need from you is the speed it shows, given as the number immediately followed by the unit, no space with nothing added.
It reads 40km/h
